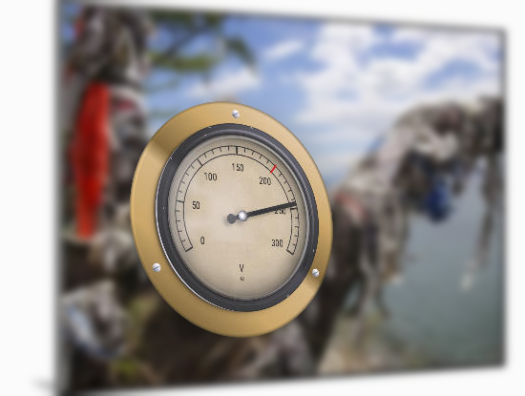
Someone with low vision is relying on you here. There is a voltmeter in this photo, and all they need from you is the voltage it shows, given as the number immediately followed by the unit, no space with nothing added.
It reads 245V
